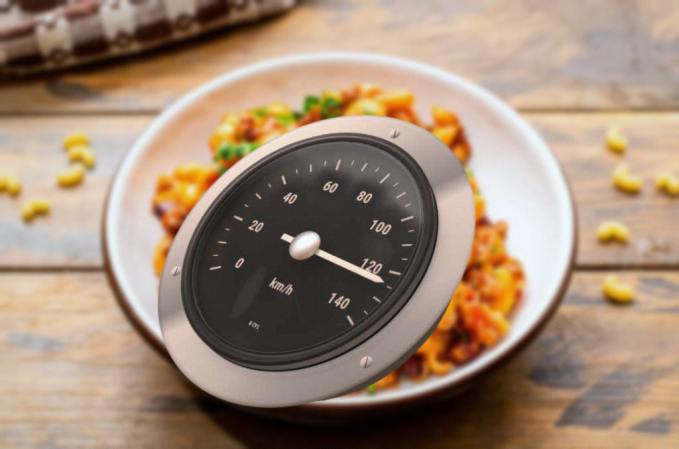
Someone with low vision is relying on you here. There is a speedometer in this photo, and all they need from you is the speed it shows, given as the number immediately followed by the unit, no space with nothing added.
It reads 125km/h
